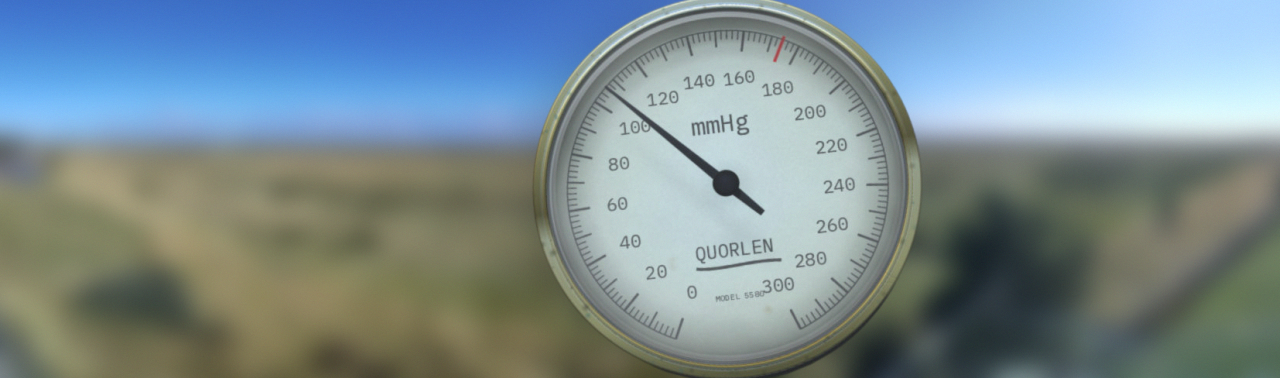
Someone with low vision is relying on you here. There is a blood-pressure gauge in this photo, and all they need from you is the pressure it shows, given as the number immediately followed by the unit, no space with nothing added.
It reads 106mmHg
